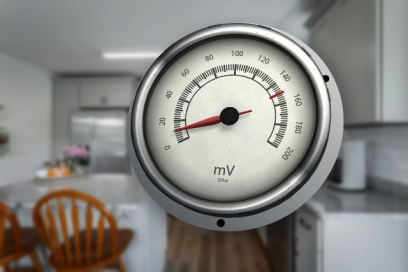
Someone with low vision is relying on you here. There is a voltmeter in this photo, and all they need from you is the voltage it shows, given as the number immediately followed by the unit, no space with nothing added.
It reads 10mV
